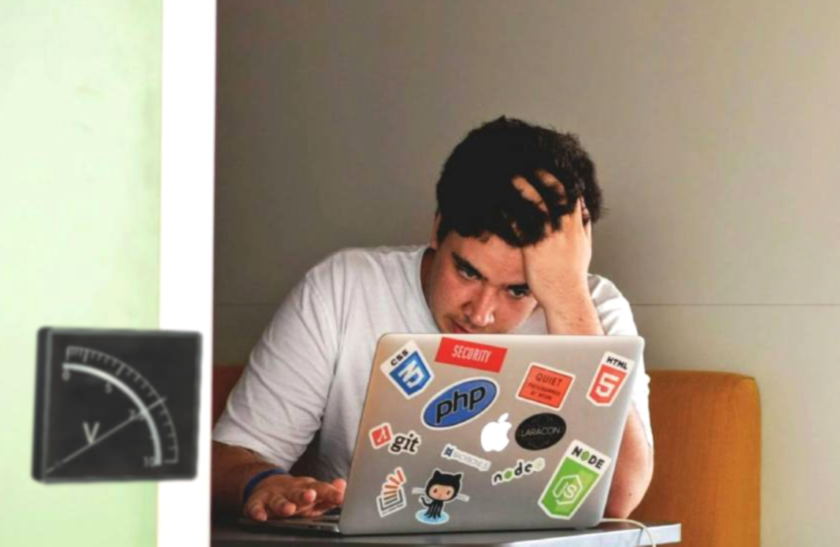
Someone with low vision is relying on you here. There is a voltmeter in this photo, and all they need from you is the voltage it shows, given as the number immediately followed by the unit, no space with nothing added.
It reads 7.5V
